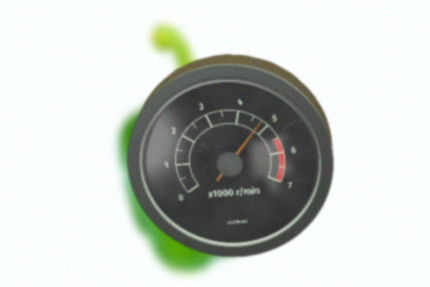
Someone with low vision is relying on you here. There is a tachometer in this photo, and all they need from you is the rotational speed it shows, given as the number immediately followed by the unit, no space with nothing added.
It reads 4750rpm
